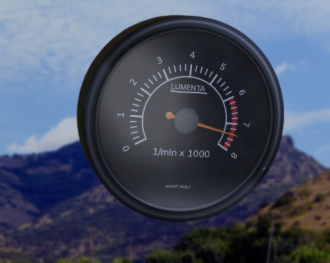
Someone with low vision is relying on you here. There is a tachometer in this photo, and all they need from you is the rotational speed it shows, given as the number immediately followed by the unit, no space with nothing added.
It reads 7400rpm
